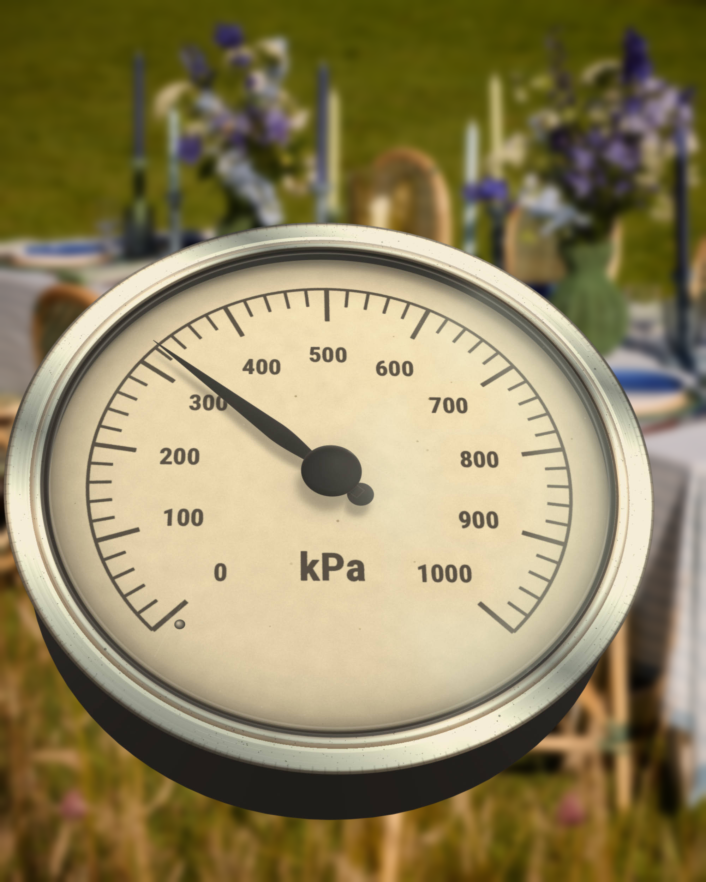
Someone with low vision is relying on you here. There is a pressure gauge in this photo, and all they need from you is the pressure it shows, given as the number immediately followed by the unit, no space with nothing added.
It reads 320kPa
